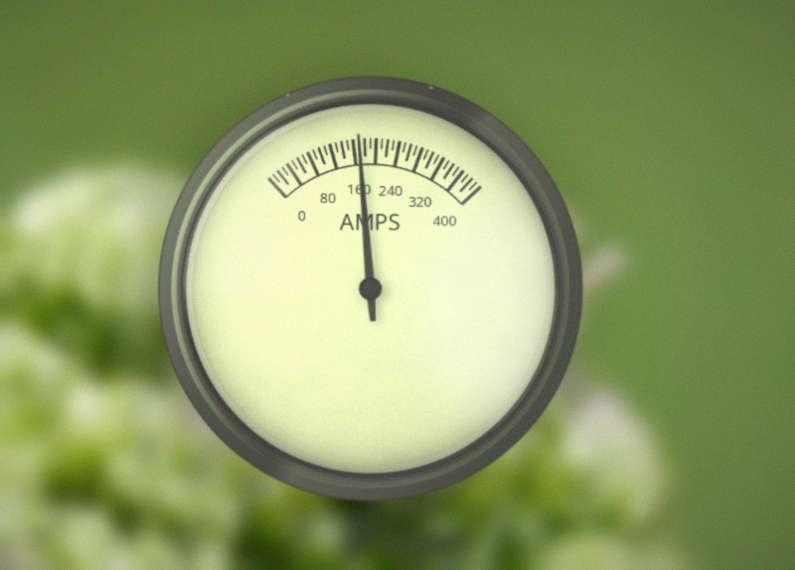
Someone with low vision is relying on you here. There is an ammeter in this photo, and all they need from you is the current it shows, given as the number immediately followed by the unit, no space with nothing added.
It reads 170A
